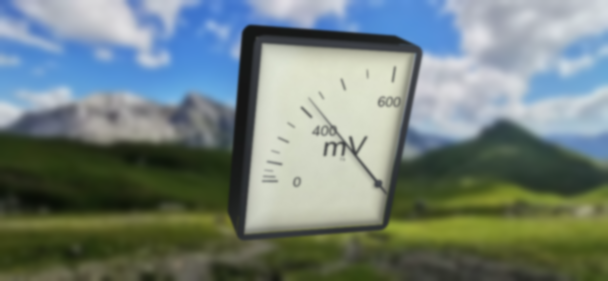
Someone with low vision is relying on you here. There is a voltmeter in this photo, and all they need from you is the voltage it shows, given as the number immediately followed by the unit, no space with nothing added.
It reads 425mV
